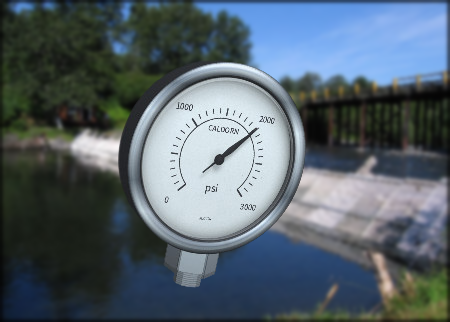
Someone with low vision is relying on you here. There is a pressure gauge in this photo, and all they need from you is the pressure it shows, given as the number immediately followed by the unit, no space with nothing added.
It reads 2000psi
